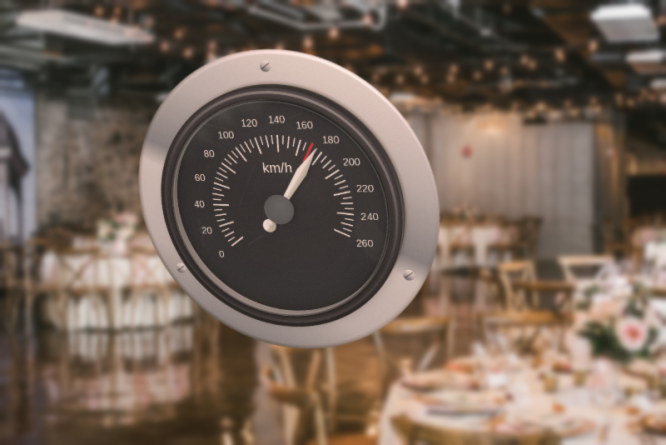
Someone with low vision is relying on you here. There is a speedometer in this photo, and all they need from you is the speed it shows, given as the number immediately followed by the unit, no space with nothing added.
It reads 175km/h
